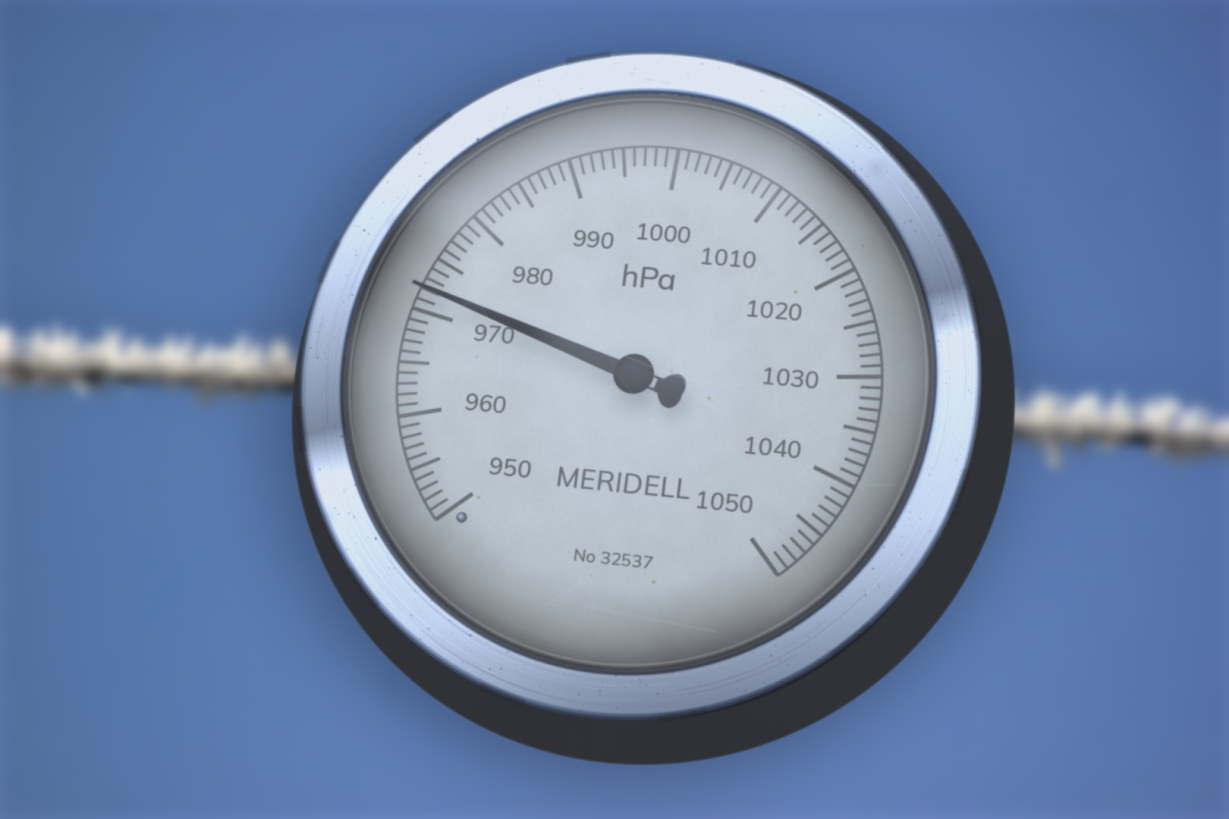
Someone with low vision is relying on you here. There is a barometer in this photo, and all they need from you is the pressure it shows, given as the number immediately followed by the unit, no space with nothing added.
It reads 972hPa
